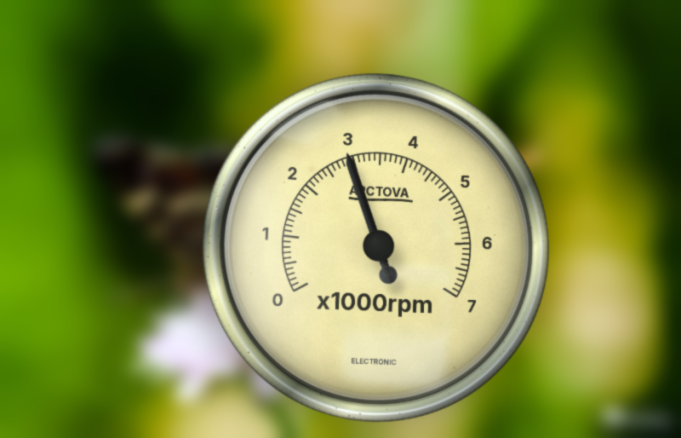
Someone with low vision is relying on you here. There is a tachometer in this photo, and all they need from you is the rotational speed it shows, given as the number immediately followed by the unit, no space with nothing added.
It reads 2900rpm
